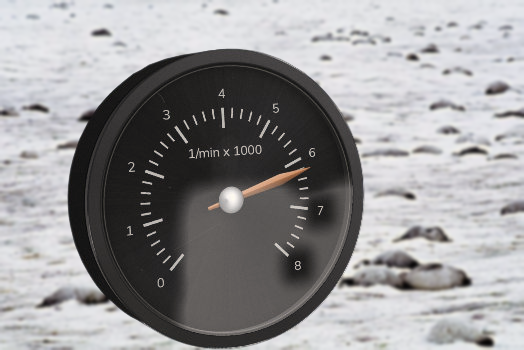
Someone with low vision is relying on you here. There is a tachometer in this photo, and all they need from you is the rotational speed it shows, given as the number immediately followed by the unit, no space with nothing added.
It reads 6200rpm
